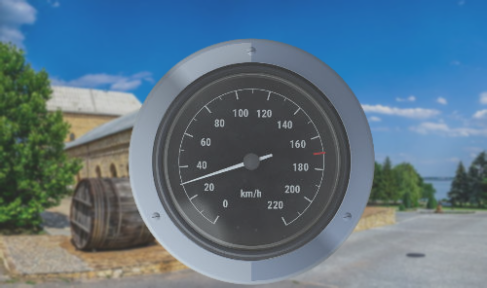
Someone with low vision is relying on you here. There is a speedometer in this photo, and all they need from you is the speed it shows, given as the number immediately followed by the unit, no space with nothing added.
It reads 30km/h
